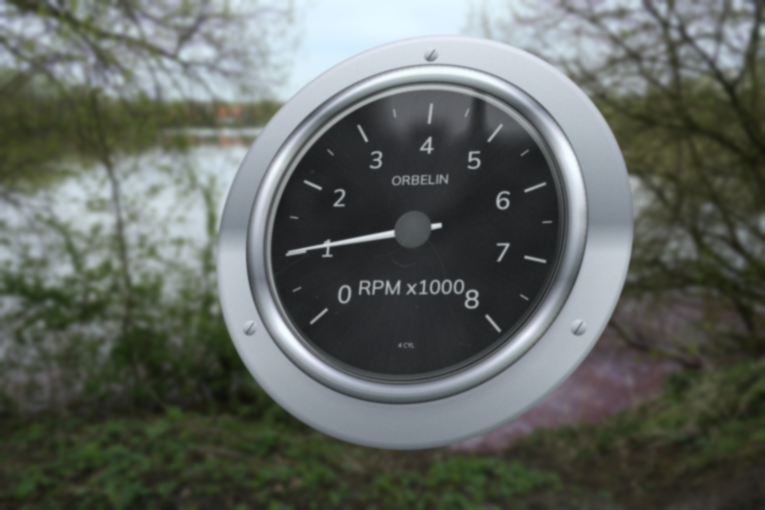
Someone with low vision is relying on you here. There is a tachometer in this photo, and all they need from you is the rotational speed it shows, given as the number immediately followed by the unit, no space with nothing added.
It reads 1000rpm
